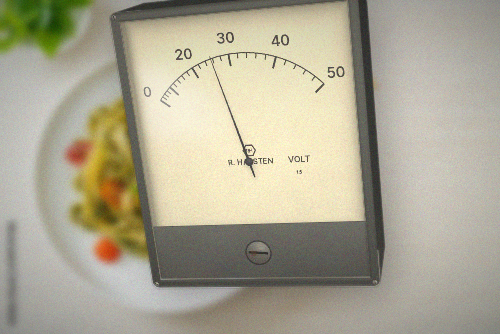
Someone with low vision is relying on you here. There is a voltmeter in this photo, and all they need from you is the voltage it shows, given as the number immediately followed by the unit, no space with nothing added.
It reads 26V
